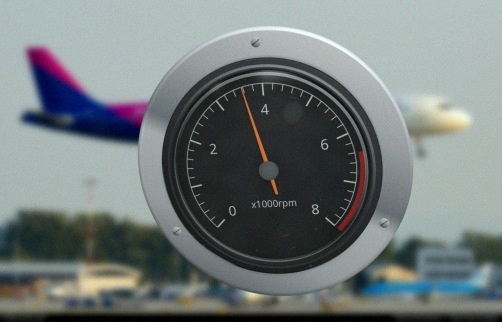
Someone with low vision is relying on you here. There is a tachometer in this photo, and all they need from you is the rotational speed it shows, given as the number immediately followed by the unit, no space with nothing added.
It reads 3600rpm
